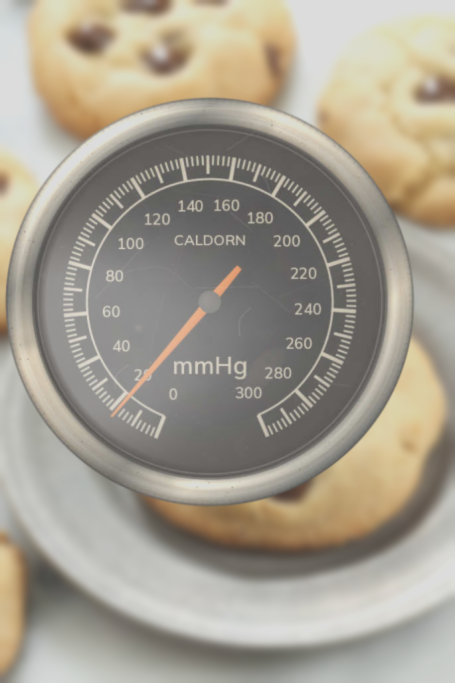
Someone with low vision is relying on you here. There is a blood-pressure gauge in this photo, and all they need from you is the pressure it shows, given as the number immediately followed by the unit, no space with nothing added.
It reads 18mmHg
